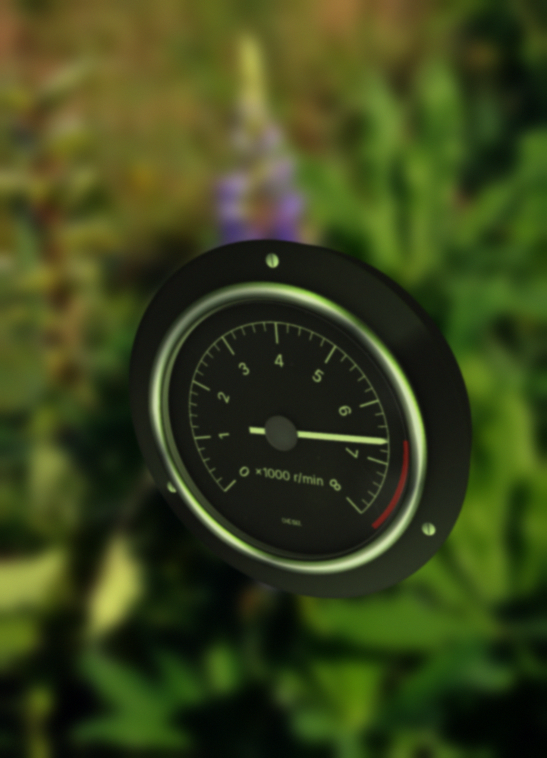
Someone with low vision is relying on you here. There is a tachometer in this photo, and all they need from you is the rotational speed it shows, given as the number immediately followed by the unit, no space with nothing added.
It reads 6600rpm
